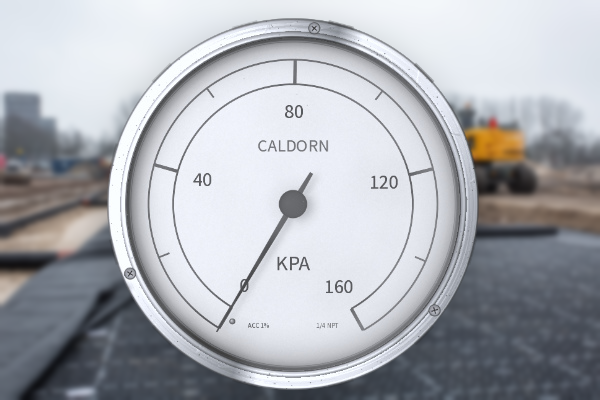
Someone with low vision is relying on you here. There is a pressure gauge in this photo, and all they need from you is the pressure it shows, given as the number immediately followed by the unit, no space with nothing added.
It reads 0kPa
